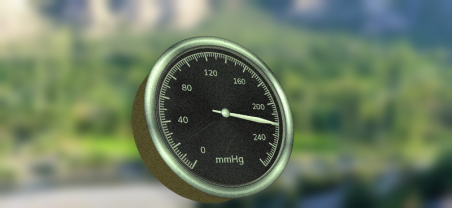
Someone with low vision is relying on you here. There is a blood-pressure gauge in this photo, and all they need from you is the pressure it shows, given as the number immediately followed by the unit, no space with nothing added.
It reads 220mmHg
